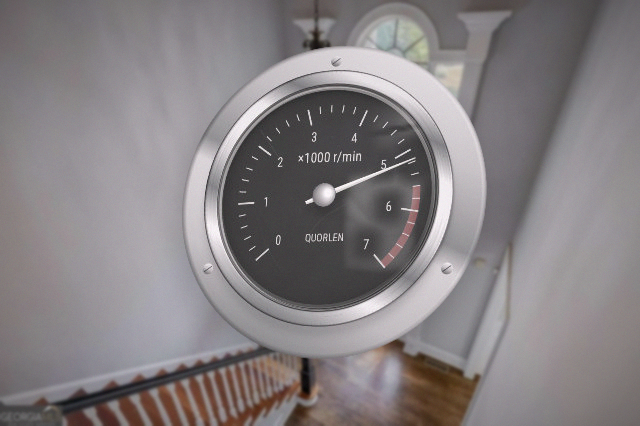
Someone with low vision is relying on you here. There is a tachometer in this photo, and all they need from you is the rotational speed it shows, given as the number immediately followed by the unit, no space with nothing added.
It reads 5200rpm
